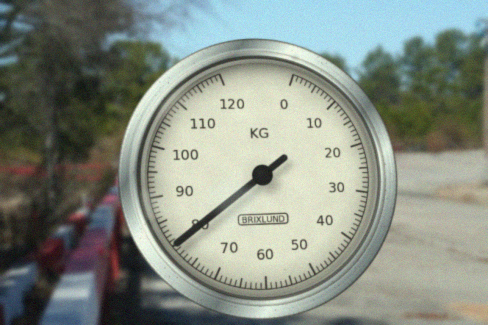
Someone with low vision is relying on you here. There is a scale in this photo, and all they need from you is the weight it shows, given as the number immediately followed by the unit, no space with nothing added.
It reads 80kg
